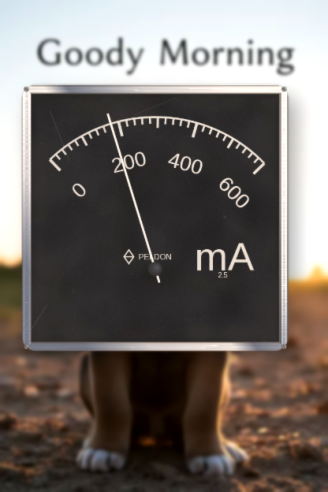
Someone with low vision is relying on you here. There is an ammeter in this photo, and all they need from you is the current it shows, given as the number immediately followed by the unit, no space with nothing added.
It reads 180mA
